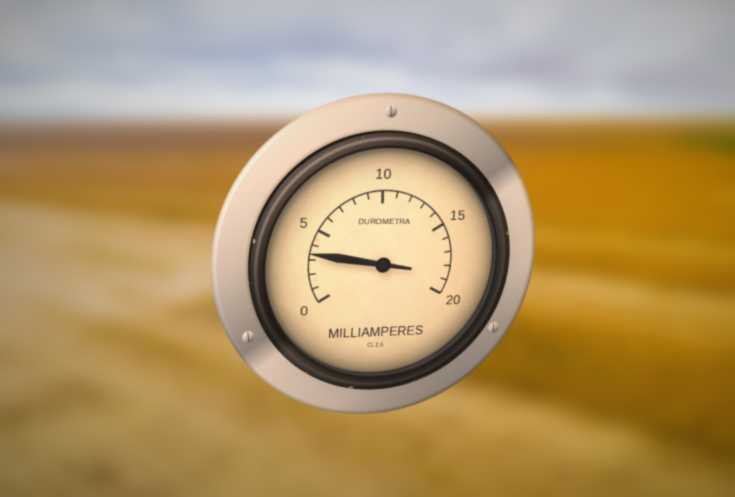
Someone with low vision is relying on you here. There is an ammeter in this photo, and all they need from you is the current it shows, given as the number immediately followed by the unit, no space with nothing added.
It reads 3.5mA
